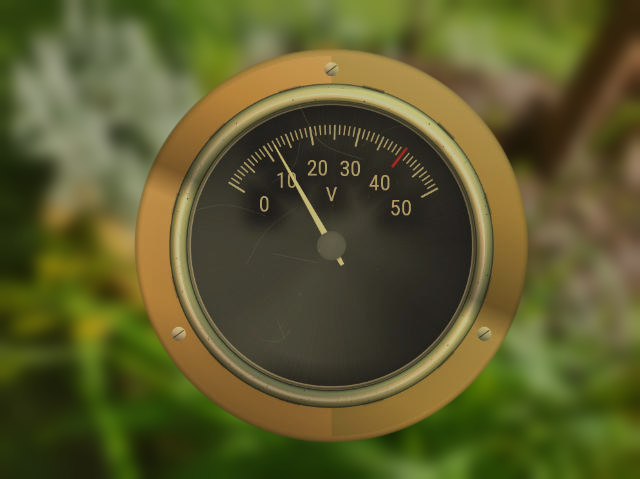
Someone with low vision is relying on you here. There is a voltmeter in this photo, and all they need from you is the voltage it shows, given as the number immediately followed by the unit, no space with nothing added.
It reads 12V
